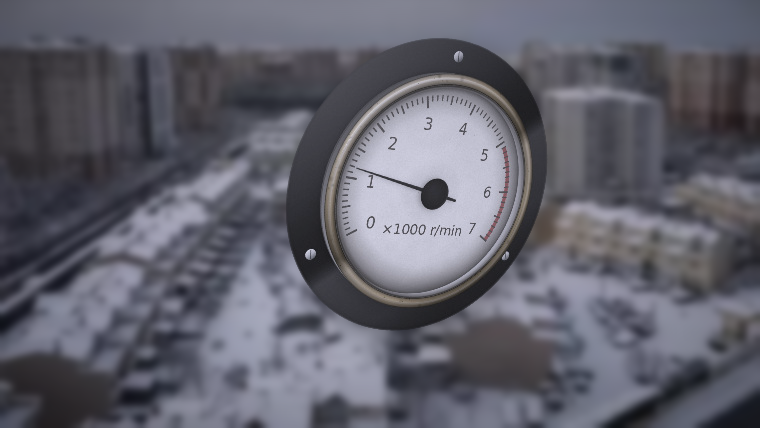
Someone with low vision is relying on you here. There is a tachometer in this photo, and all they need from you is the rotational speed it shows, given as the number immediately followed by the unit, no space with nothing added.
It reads 1200rpm
